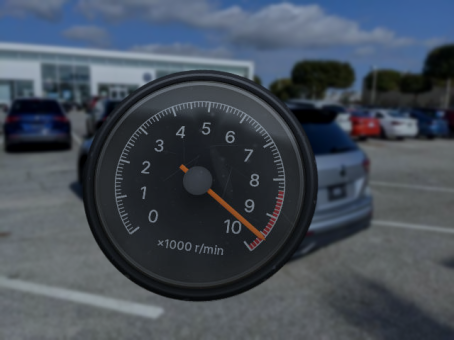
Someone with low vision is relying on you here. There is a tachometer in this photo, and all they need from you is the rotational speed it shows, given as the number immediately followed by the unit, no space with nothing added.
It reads 9600rpm
